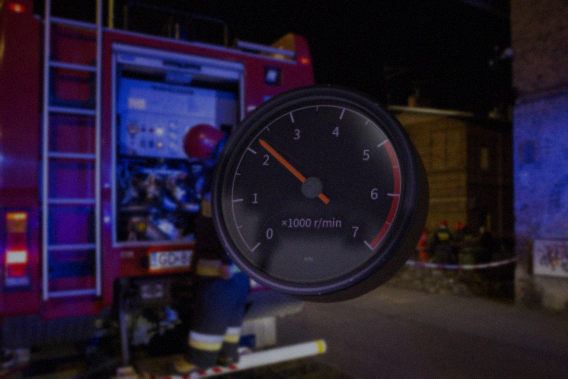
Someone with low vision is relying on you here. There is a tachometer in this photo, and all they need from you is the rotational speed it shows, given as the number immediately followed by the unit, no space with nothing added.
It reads 2250rpm
